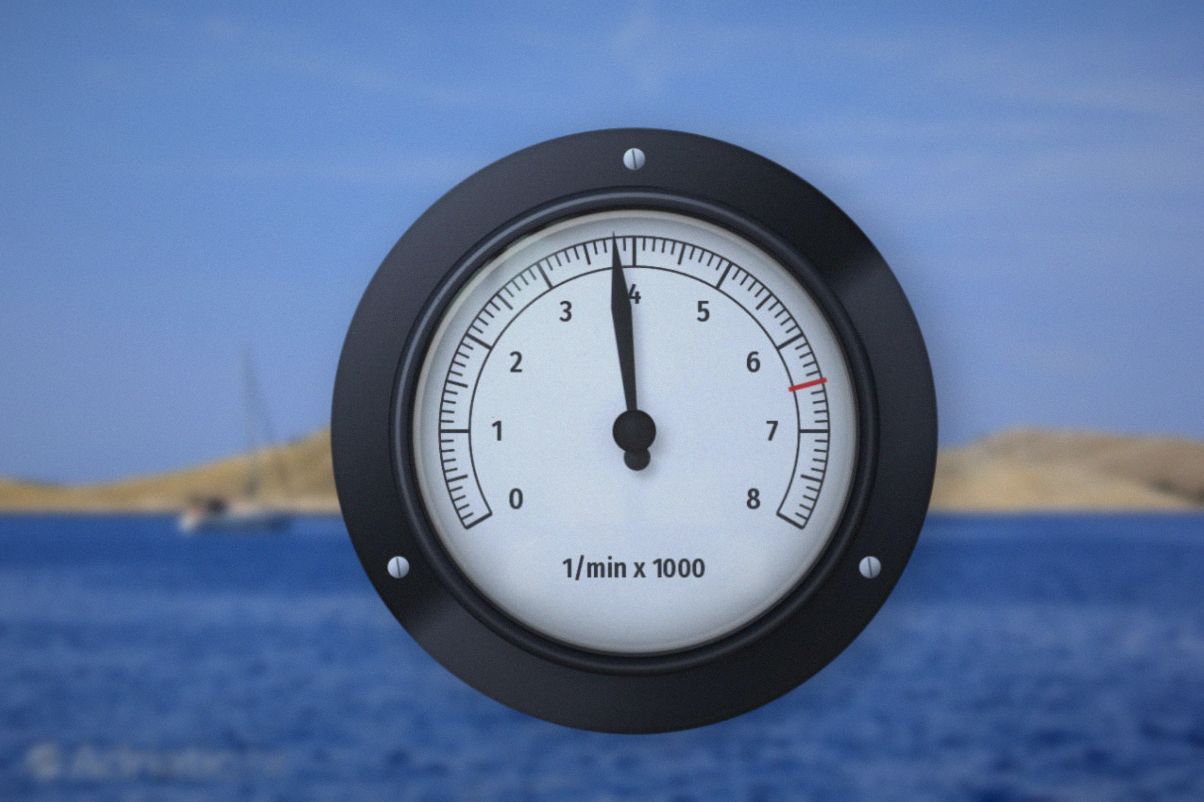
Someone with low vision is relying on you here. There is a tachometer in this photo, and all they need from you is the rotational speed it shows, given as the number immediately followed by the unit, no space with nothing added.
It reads 3800rpm
